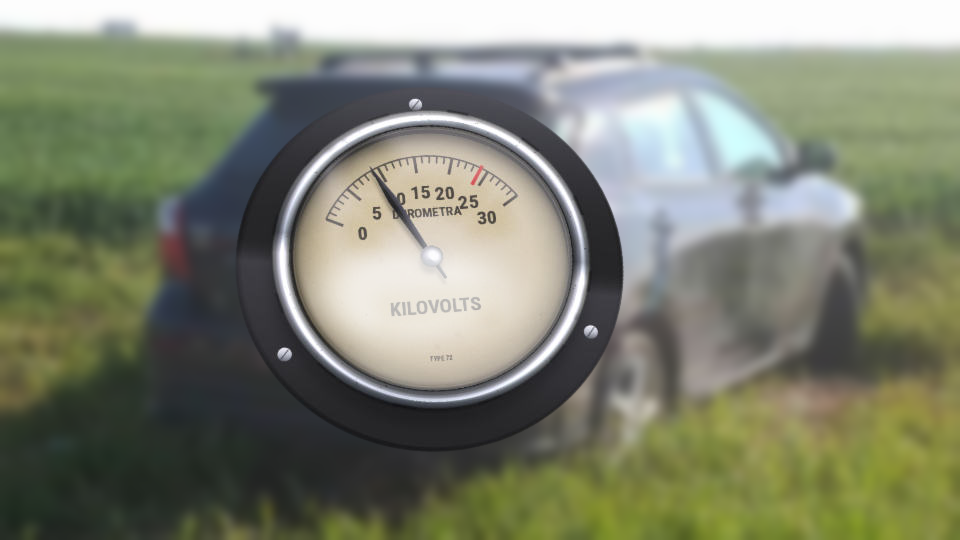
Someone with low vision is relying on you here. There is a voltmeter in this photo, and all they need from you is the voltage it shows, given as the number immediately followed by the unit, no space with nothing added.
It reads 9kV
